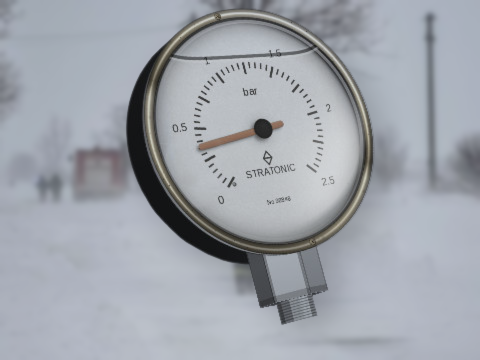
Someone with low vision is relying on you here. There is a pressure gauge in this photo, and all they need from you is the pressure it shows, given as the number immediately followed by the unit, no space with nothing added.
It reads 0.35bar
